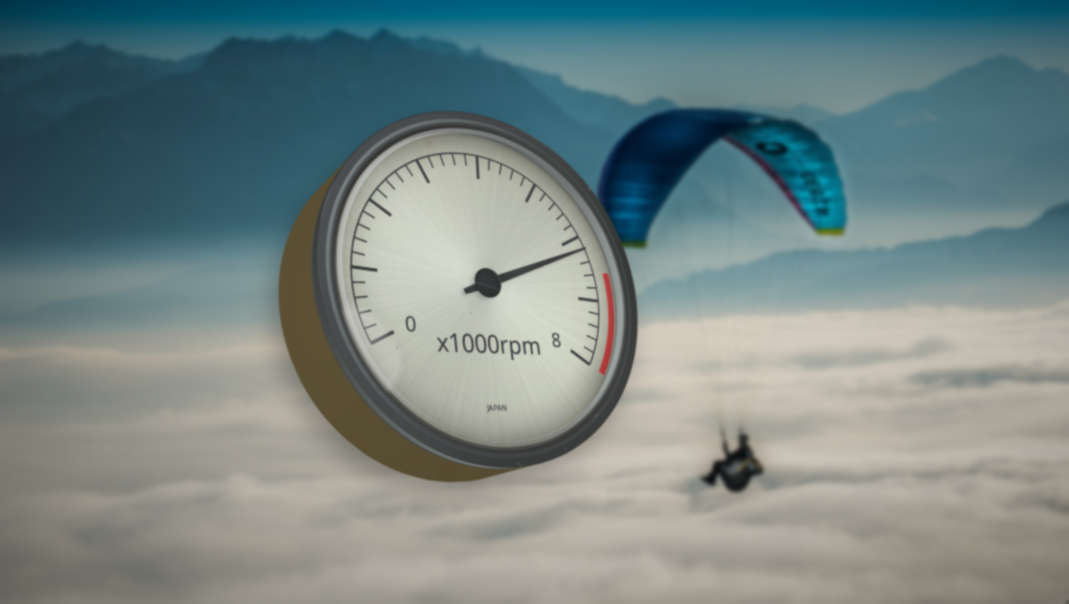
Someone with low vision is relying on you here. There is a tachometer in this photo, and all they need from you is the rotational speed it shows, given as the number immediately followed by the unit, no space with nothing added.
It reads 6200rpm
